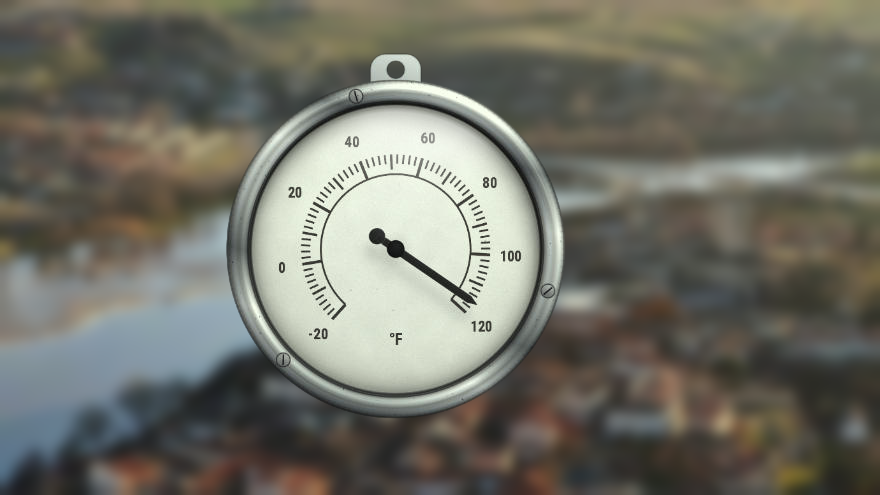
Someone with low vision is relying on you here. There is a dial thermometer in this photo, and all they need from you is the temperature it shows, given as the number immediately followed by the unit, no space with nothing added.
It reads 116°F
